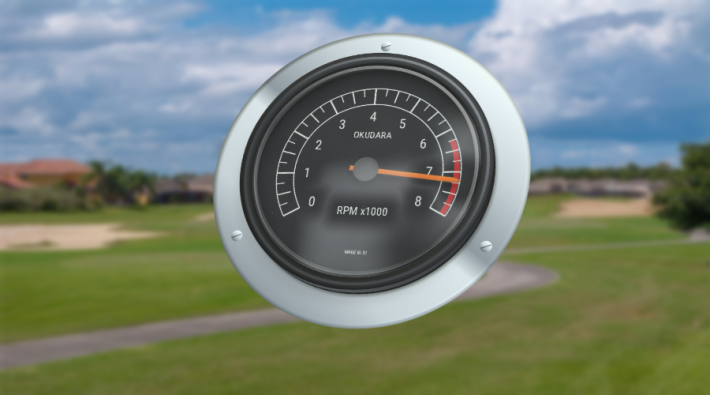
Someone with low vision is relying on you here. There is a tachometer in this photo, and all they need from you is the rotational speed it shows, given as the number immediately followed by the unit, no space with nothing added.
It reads 7250rpm
